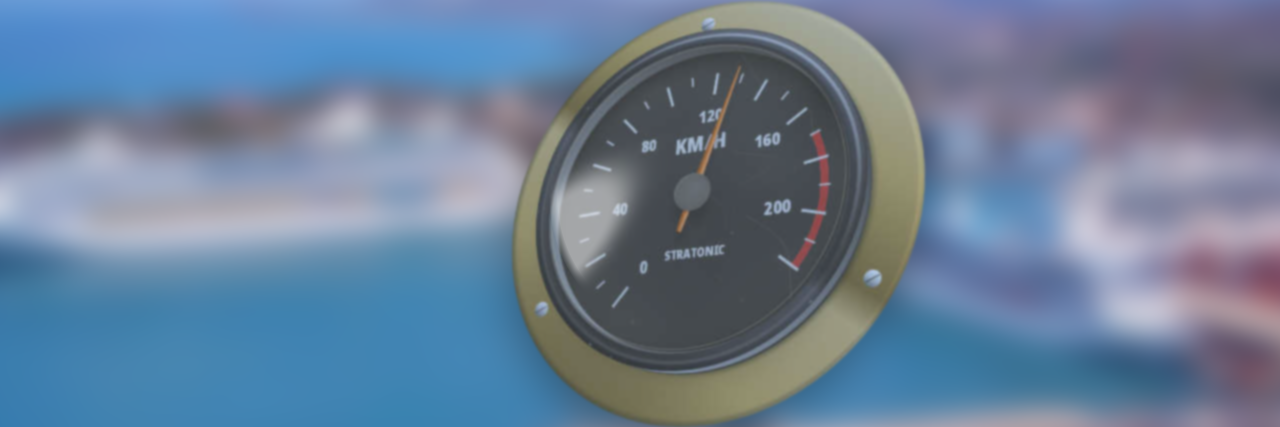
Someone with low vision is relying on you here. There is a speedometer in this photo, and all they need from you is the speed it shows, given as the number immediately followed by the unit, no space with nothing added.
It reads 130km/h
